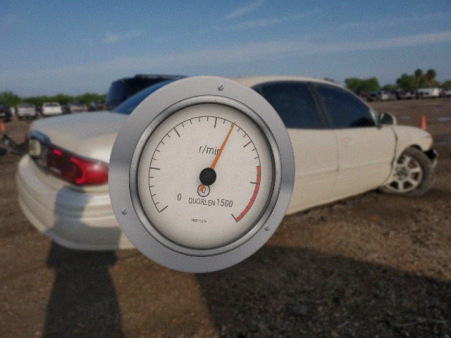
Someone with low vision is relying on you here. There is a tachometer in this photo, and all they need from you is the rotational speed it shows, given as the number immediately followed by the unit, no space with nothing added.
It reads 850rpm
